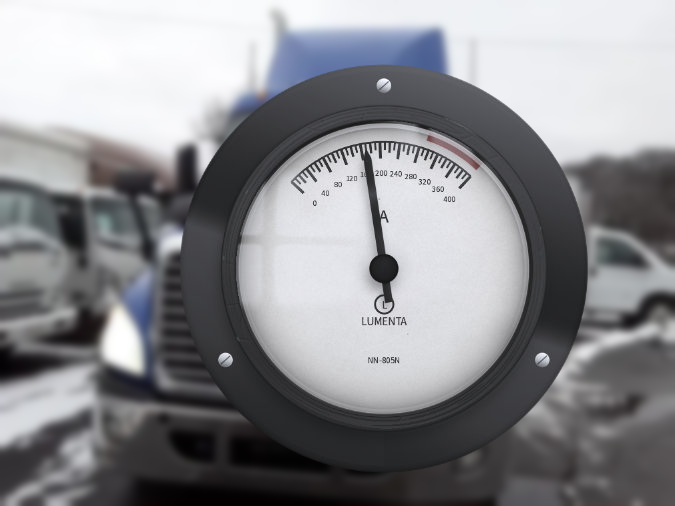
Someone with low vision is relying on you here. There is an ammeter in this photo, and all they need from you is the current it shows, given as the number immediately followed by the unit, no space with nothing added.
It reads 170A
